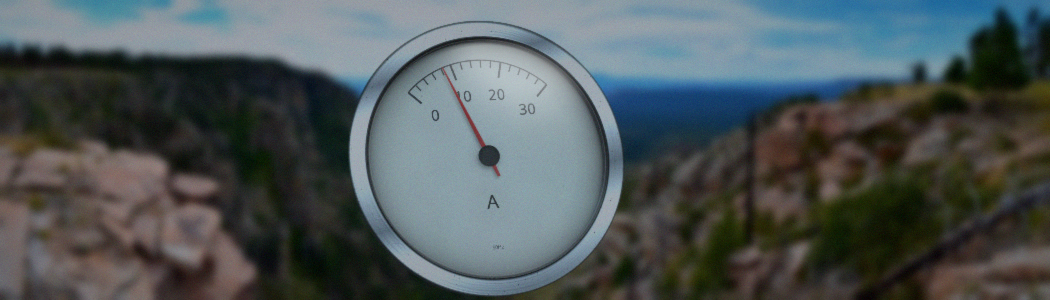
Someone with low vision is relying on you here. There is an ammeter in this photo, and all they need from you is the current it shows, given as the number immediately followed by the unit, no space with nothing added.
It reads 8A
